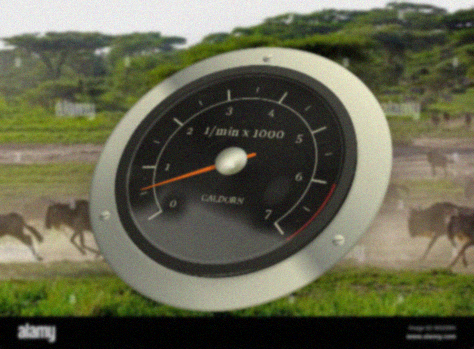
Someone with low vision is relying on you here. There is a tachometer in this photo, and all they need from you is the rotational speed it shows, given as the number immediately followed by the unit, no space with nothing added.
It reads 500rpm
